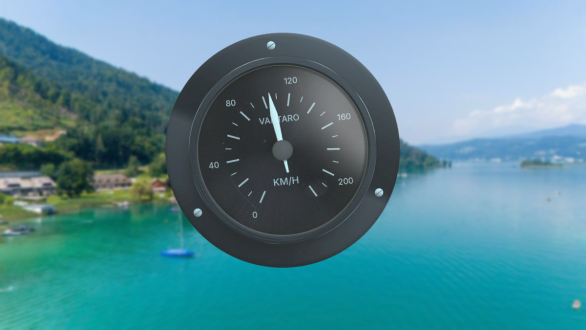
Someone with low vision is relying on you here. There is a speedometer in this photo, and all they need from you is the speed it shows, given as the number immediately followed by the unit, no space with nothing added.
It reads 105km/h
